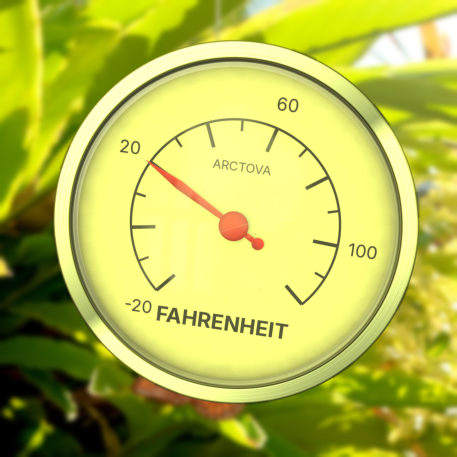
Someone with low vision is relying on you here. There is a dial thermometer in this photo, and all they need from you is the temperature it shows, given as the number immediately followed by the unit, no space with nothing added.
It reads 20°F
